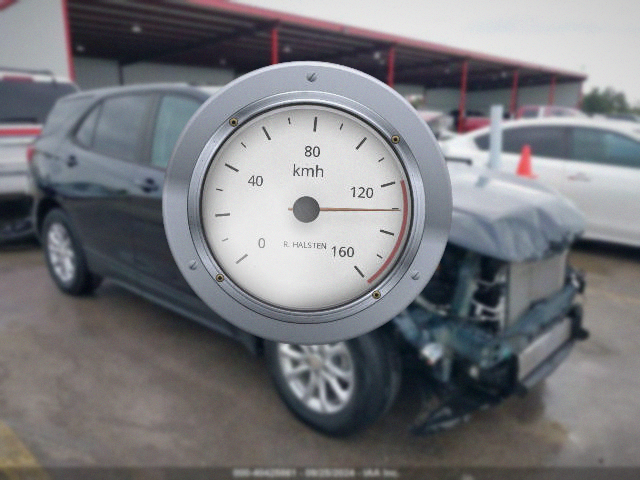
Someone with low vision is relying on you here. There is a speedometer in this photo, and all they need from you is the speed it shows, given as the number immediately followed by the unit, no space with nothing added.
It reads 130km/h
